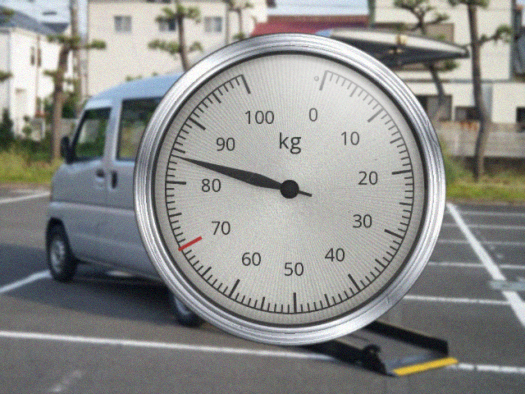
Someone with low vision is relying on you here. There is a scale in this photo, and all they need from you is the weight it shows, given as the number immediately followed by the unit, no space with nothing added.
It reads 84kg
